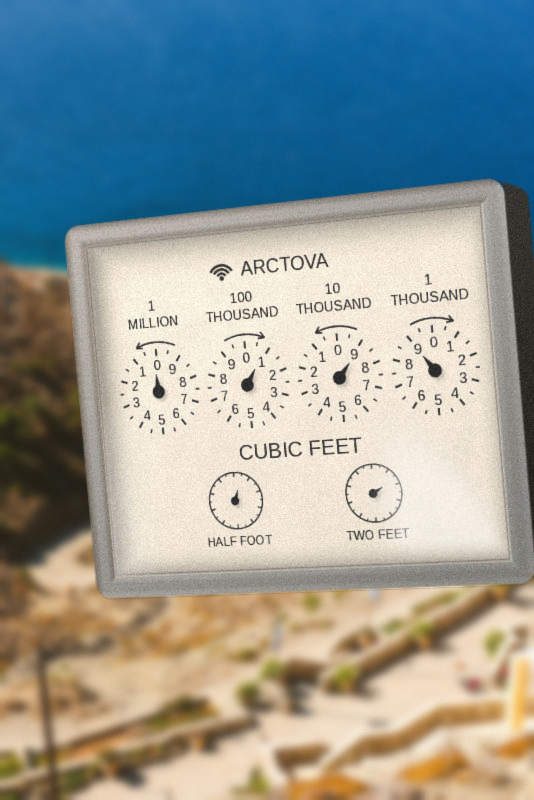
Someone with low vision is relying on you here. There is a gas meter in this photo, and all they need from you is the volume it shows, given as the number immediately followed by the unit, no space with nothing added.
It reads 8900ft³
